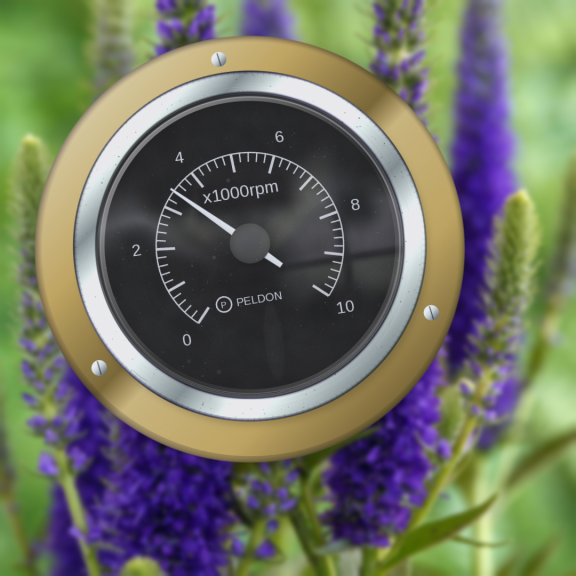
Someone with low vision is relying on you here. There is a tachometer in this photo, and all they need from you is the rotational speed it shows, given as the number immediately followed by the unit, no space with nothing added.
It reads 3400rpm
